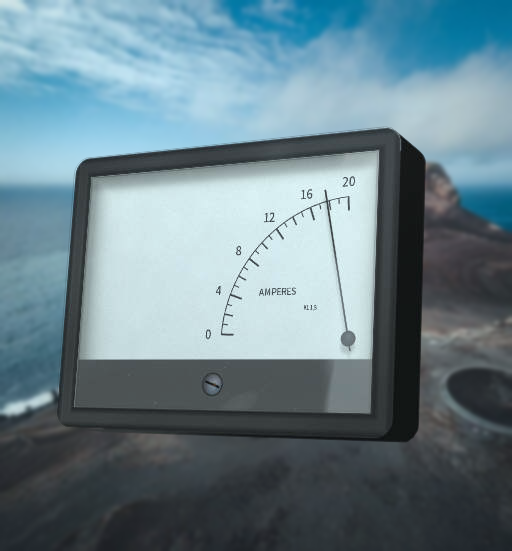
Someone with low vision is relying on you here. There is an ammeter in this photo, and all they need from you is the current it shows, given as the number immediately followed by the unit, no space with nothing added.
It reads 18A
